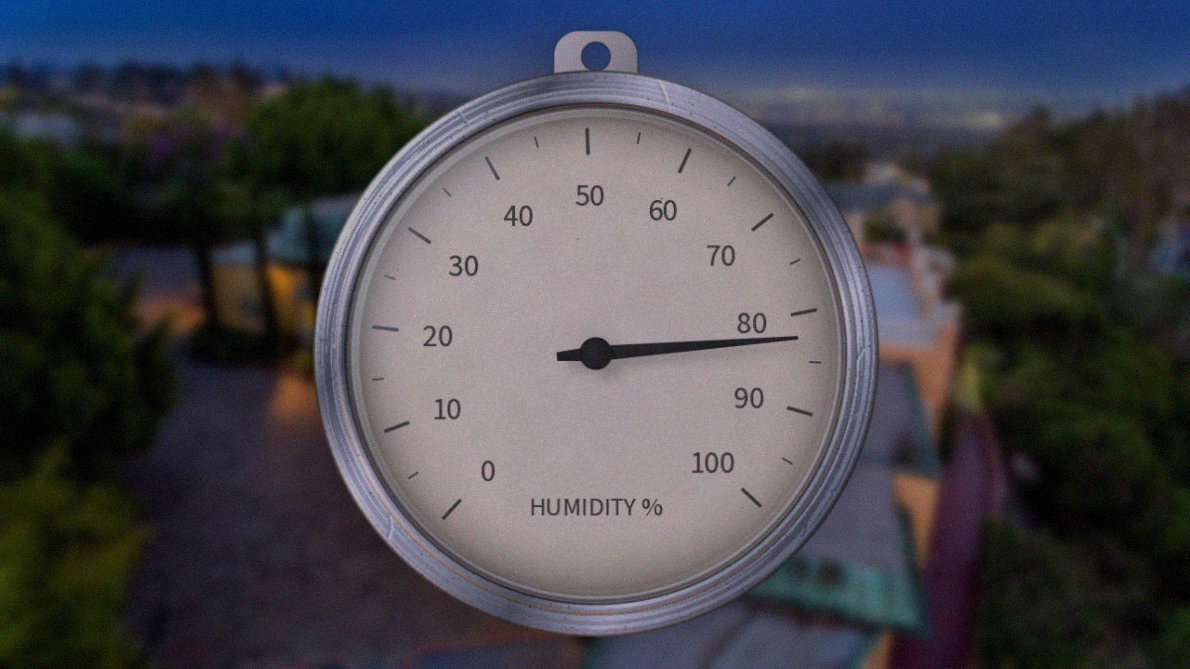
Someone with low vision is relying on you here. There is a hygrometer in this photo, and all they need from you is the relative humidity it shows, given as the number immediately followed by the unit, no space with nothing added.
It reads 82.5%
